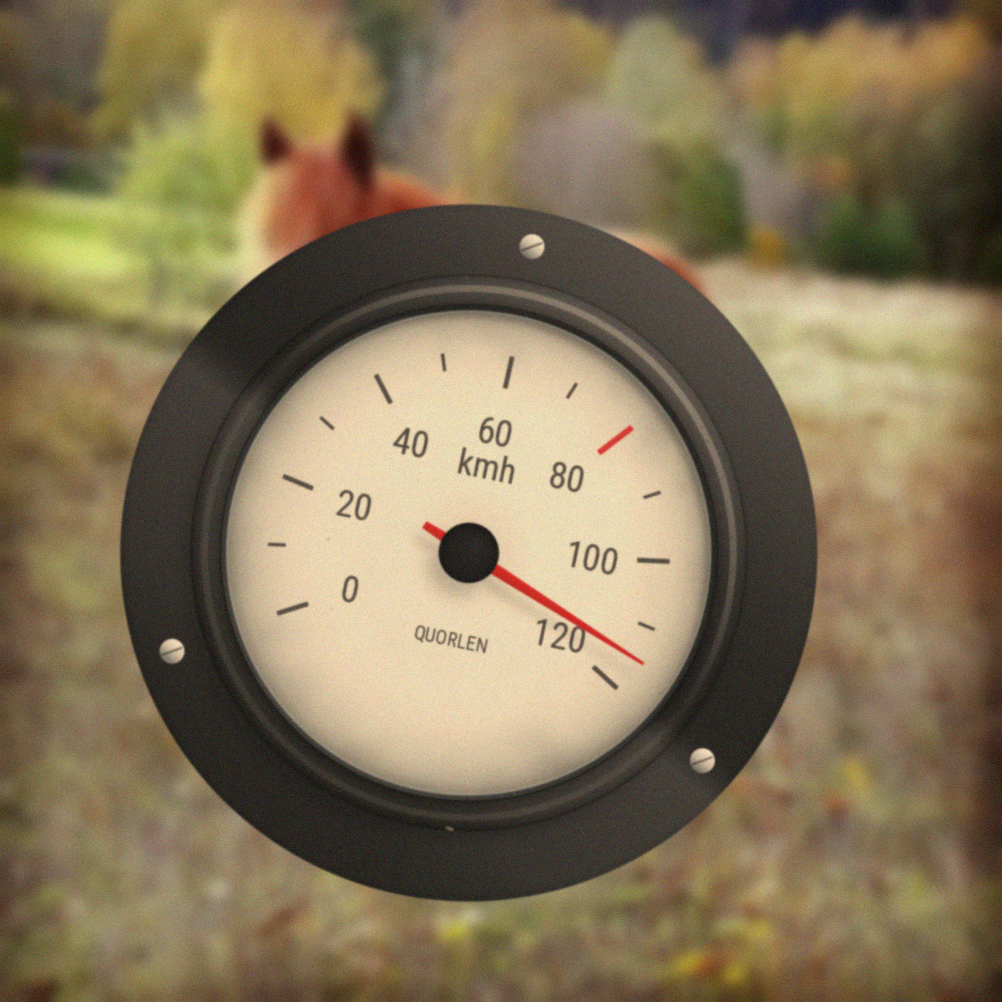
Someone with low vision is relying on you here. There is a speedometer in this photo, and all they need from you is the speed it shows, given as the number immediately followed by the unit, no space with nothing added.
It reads 115km/h
